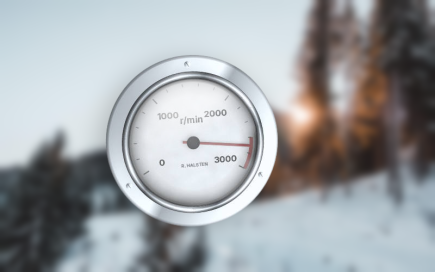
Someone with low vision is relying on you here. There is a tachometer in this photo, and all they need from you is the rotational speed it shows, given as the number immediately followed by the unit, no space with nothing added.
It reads 2700rpm
